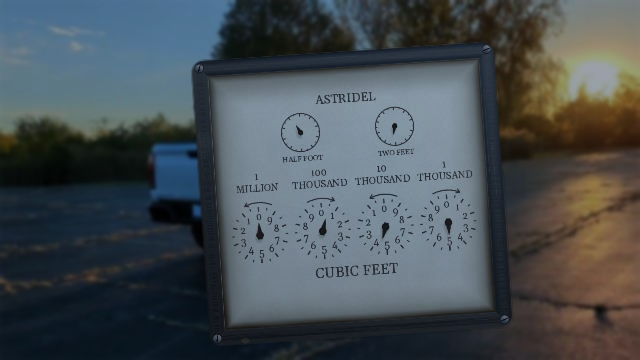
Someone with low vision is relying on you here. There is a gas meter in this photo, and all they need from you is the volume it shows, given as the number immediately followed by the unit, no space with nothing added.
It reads 4500ft³
